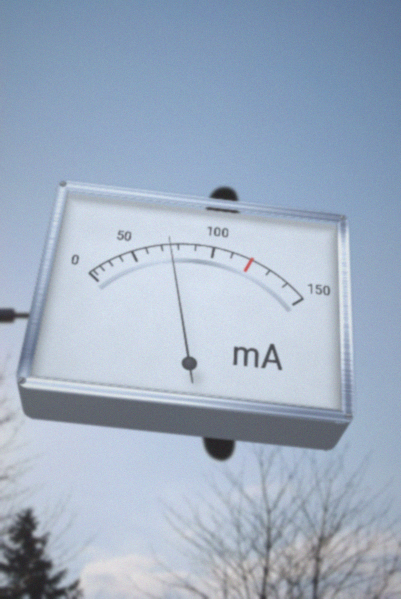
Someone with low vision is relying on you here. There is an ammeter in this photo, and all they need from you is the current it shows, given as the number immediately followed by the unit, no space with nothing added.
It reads 75mA
